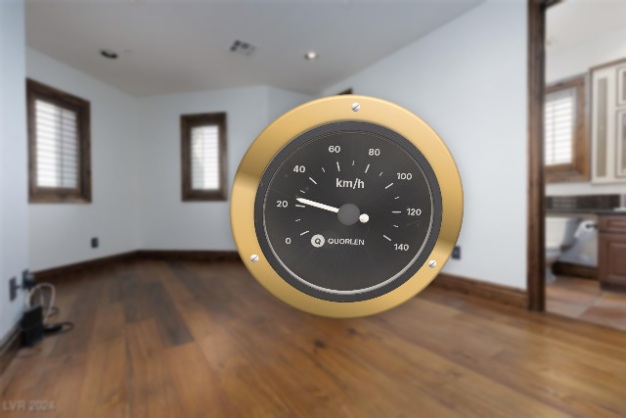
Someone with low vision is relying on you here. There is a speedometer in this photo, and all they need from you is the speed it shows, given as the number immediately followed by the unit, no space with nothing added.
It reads 25km/h
